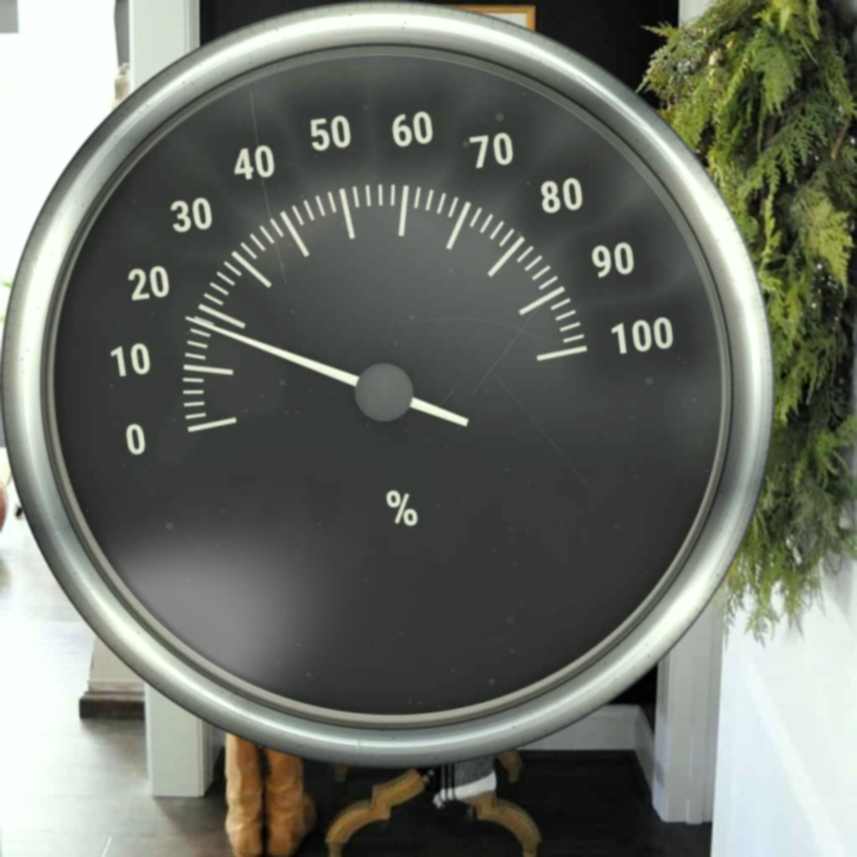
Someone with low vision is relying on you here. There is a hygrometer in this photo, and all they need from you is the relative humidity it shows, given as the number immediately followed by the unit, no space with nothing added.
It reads 18%
